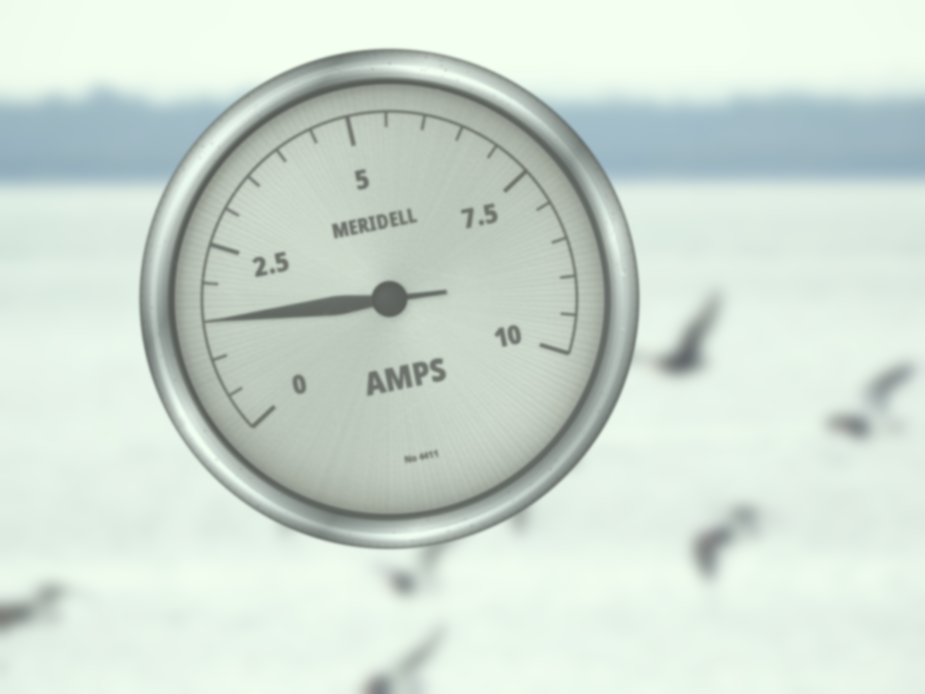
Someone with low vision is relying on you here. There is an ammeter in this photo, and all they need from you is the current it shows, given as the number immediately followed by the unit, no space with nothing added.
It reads 1.5A
